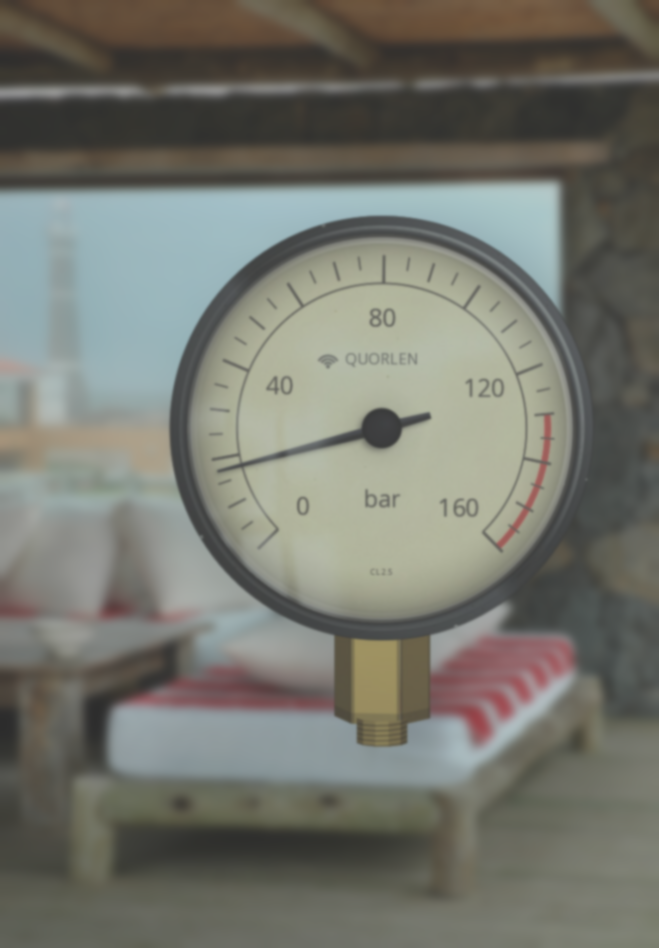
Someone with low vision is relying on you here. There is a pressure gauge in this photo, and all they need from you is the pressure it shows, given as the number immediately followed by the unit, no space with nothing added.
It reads 17.5bar
